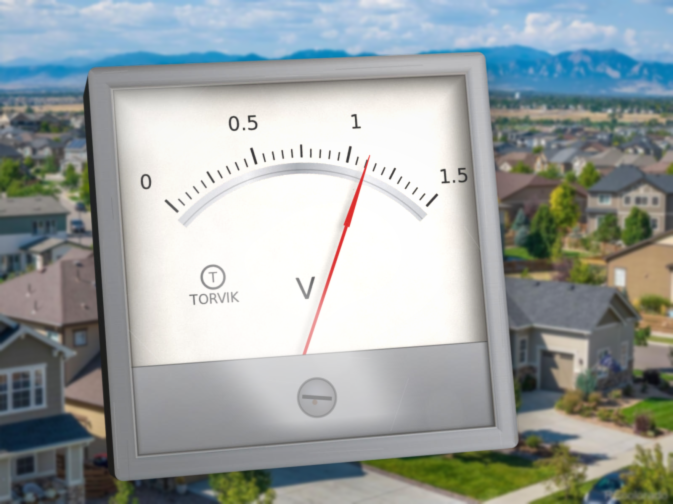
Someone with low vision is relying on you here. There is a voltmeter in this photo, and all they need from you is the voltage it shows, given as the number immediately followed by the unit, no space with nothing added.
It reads 1.1V
